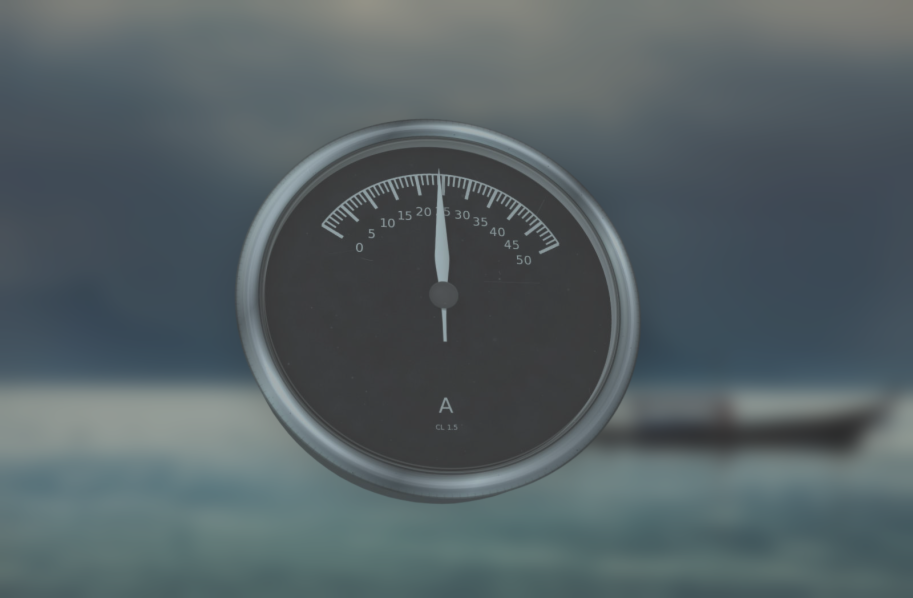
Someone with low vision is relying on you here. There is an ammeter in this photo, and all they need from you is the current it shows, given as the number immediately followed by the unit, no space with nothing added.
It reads 24A
